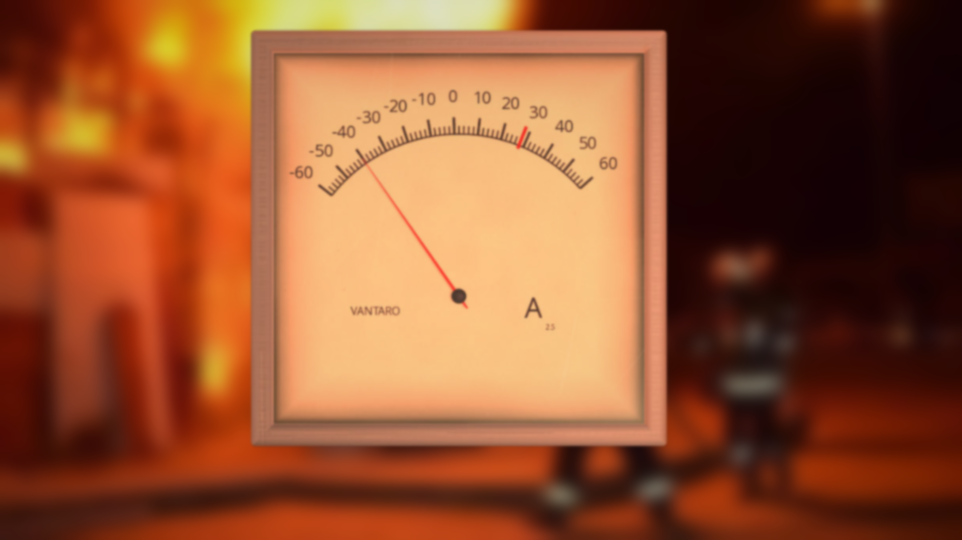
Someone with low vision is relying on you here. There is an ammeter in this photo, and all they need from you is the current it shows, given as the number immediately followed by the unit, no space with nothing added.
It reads -40A
